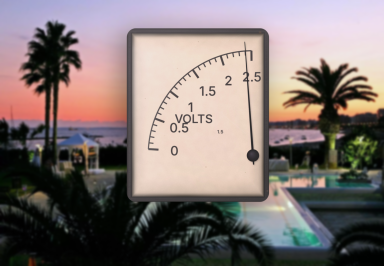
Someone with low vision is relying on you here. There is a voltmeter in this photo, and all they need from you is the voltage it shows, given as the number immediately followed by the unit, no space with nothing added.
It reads 2.4V
